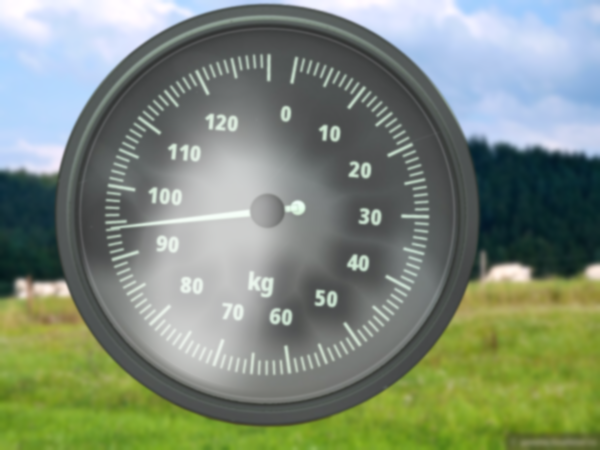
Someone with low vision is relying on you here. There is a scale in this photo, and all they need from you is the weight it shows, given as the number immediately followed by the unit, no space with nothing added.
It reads 94kg
